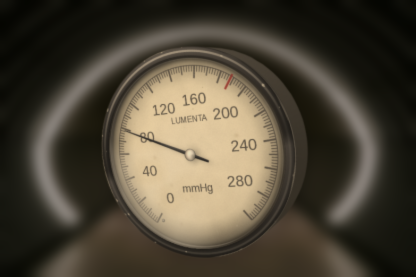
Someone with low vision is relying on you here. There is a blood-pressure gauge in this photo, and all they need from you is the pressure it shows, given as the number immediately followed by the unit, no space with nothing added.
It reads 80mmHg
